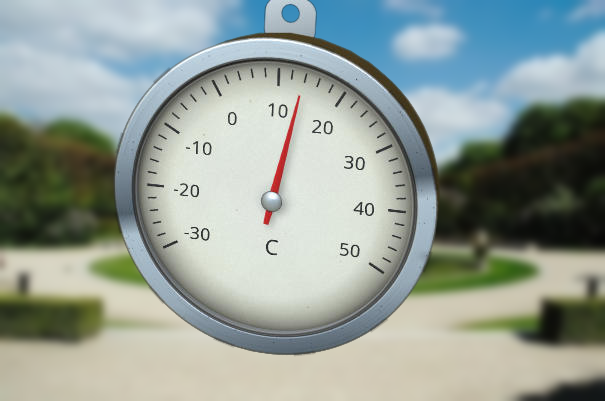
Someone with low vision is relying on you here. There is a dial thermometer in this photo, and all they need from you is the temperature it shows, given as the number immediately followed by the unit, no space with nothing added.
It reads 14°C
